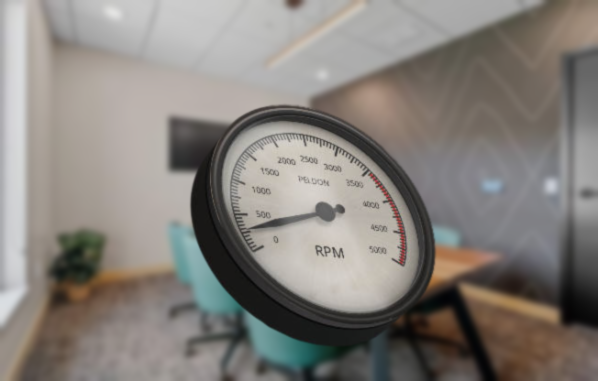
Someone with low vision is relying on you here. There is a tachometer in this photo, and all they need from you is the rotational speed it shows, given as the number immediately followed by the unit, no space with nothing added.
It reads 250rpm
